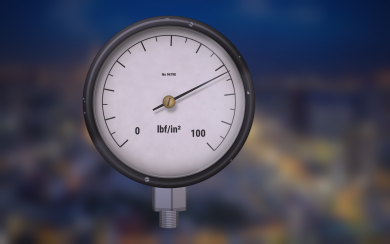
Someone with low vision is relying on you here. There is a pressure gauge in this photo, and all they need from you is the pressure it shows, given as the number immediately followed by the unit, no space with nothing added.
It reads 72.5psi
